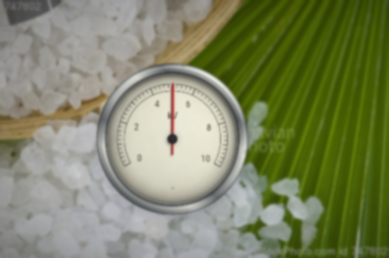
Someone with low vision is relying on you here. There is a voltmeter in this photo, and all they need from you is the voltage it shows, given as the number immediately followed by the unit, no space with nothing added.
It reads 5kV
